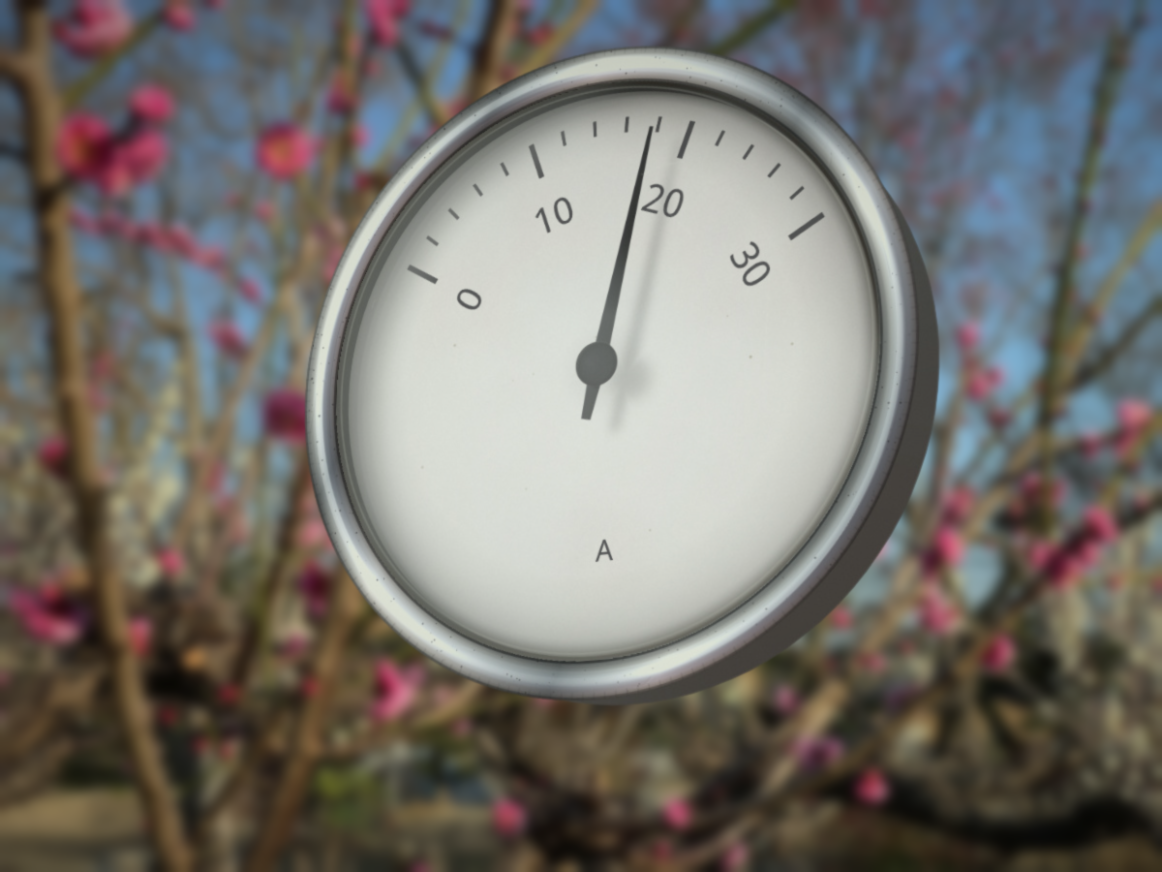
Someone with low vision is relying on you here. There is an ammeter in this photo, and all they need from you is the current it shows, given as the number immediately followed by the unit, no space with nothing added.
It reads 18A
